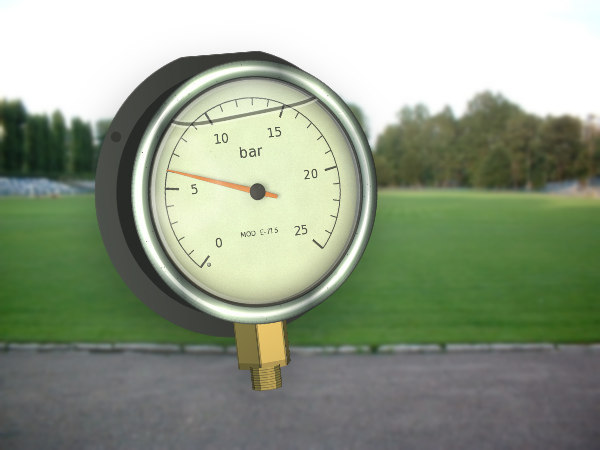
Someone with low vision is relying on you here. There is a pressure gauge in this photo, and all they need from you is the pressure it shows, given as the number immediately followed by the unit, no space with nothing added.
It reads 6bar
